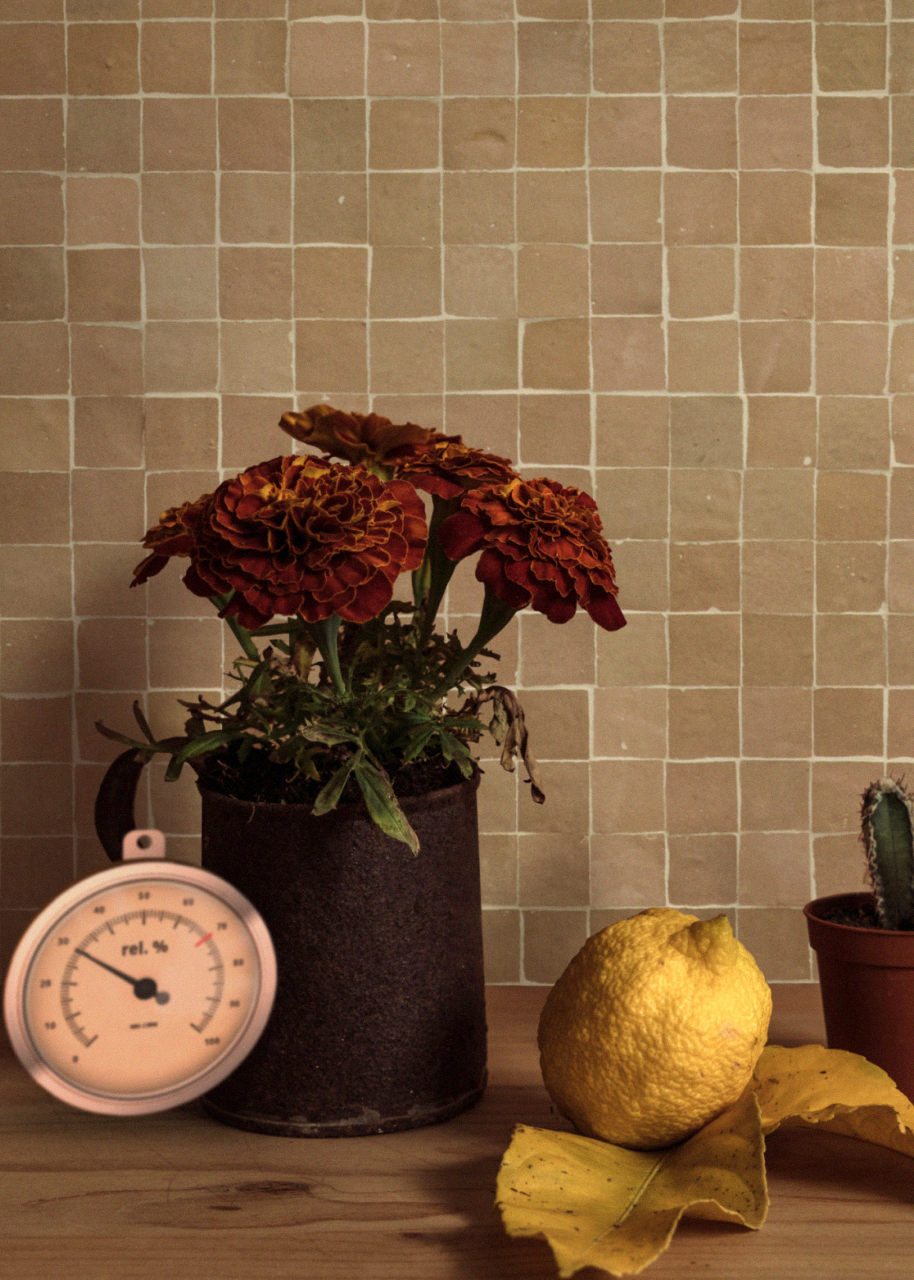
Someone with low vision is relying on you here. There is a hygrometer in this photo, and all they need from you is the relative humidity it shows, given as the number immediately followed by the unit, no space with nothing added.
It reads 30%
